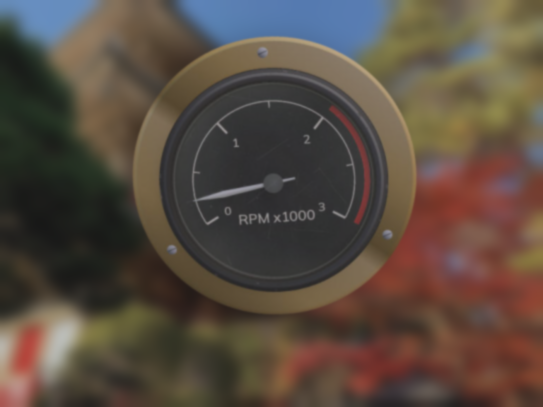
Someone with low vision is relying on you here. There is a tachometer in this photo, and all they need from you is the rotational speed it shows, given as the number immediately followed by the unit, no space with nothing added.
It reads 250rpm
